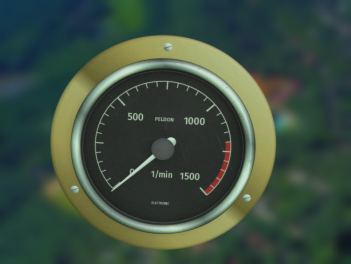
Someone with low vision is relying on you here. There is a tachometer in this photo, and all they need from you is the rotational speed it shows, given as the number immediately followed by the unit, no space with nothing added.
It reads 0rpm
